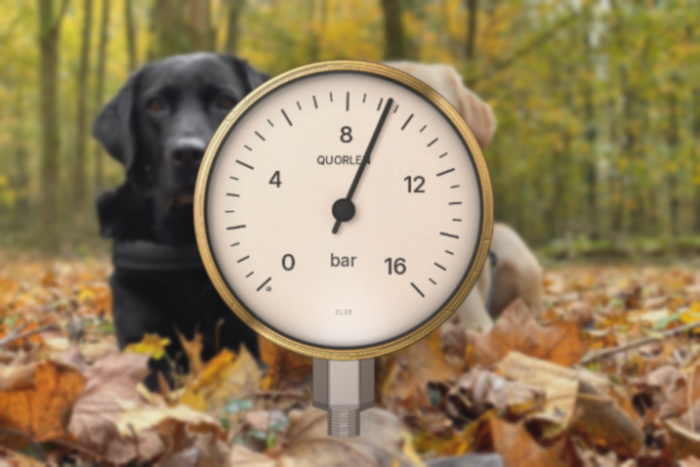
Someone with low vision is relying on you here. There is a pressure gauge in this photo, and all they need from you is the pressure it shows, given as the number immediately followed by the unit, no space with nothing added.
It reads 9.25bar
